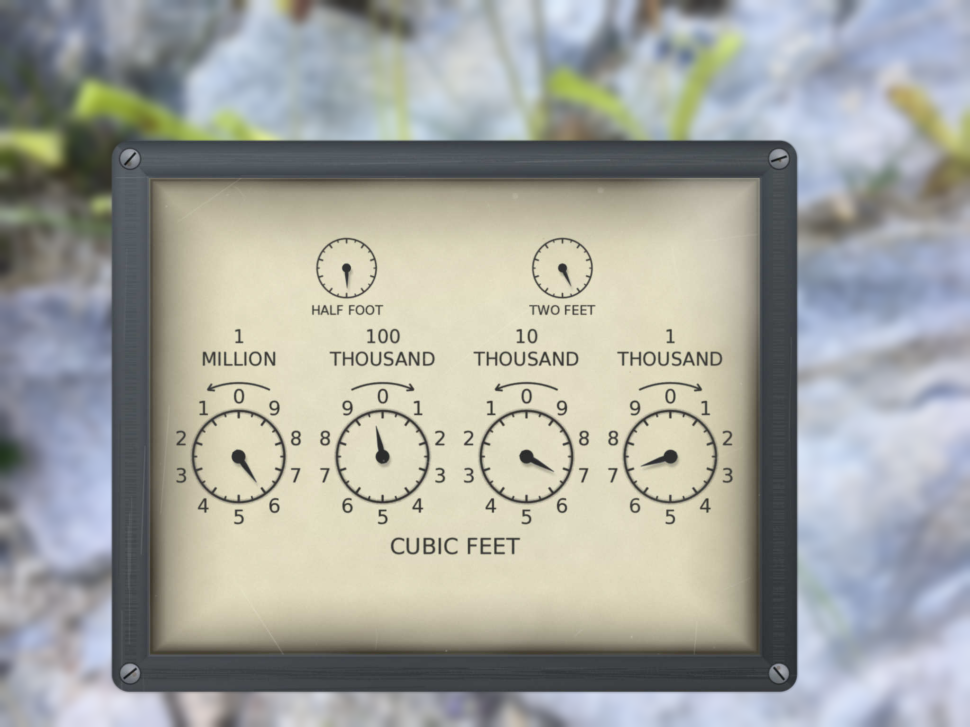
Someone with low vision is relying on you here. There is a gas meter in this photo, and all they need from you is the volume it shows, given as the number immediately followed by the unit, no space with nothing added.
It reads 596700ft³
